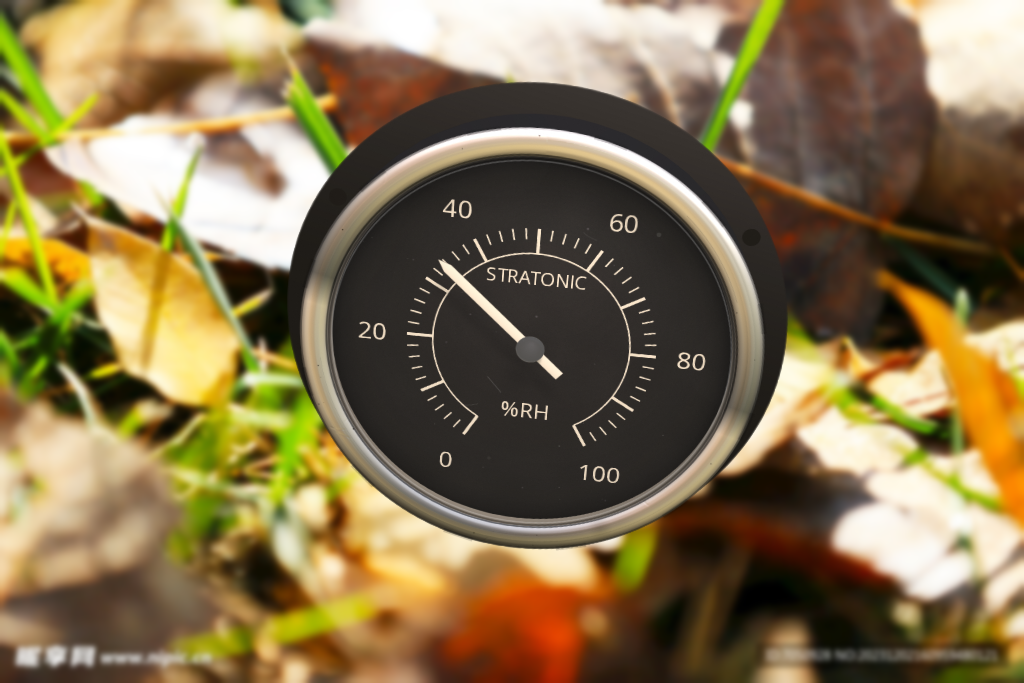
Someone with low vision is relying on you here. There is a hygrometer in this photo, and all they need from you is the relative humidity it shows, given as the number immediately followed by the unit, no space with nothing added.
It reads 34%
